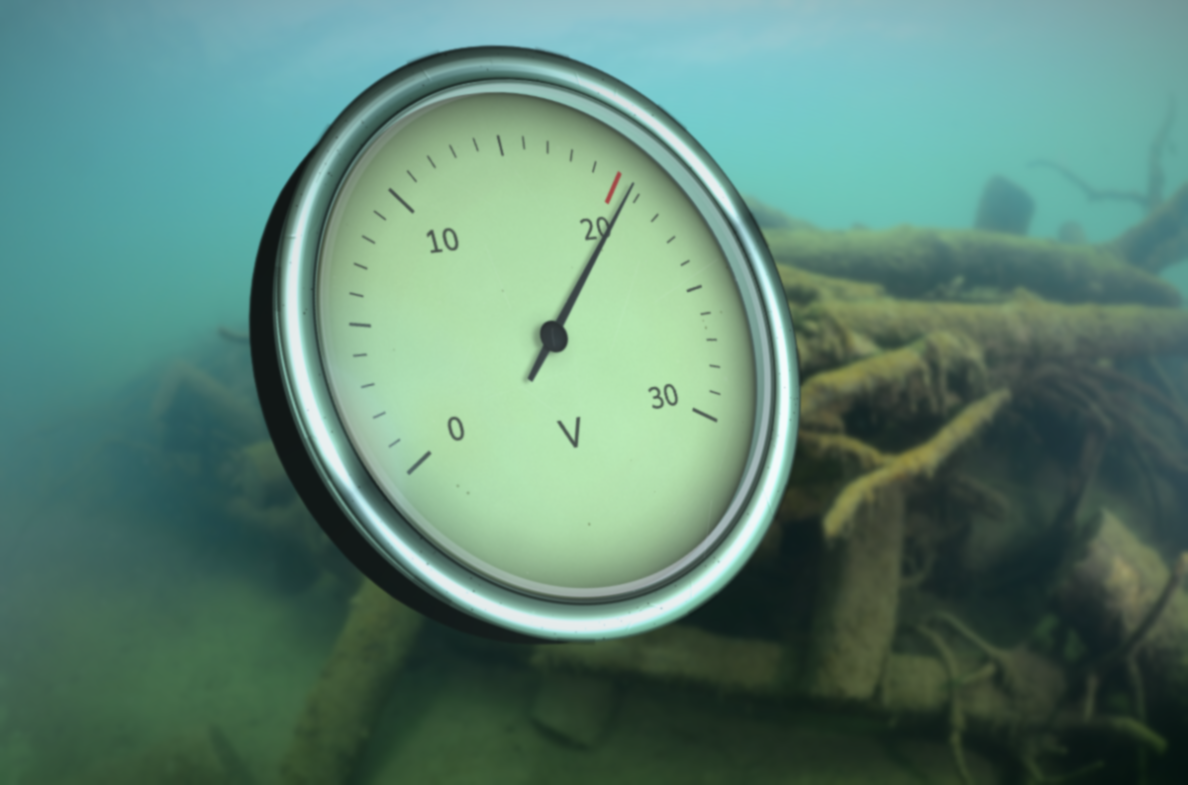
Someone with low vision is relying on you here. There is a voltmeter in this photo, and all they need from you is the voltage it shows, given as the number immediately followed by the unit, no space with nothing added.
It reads 20.5V
